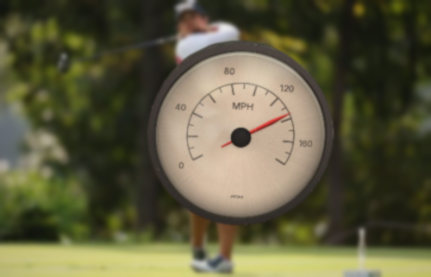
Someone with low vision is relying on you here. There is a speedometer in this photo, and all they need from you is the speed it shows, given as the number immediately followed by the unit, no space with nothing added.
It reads 135mph
